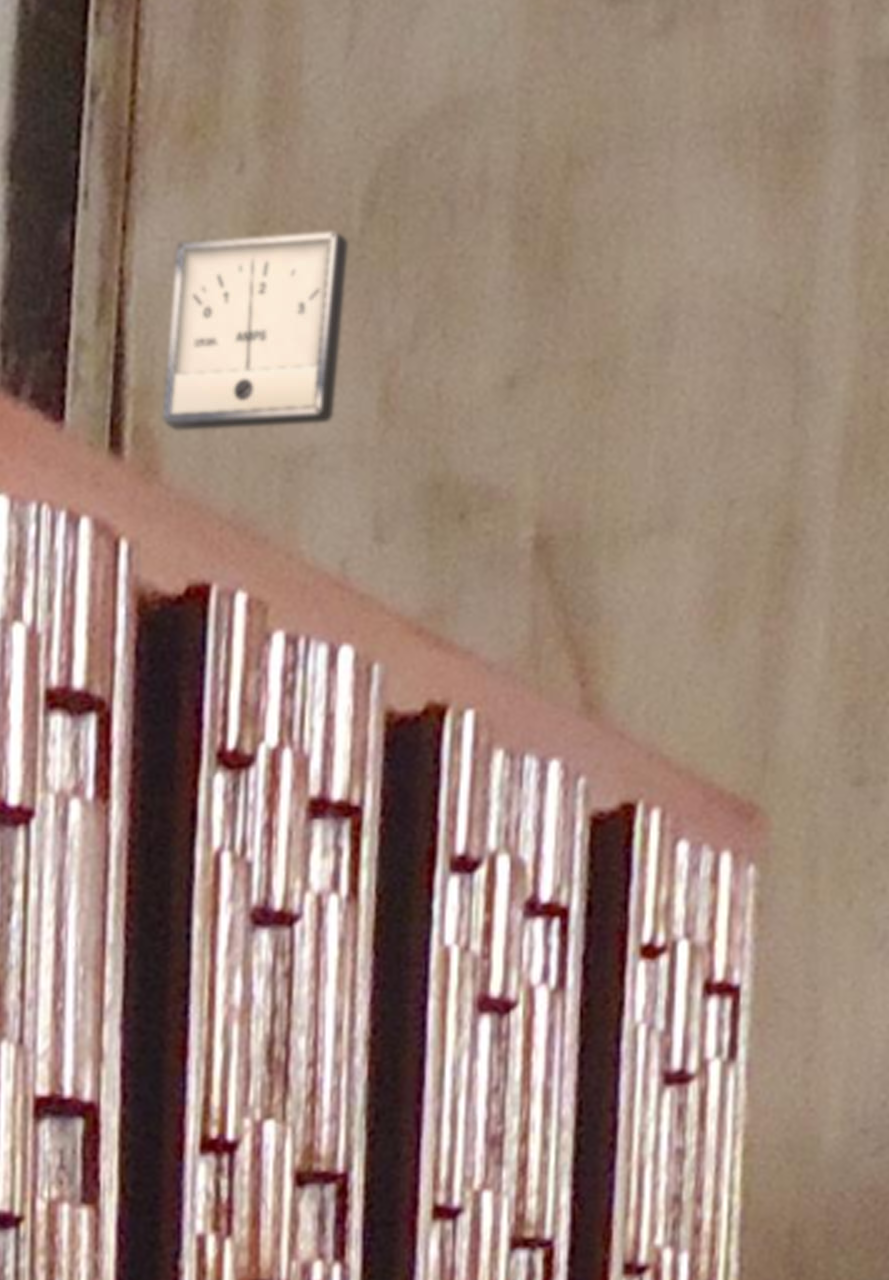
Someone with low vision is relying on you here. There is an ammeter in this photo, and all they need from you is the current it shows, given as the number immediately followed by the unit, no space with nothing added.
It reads 1.75A
